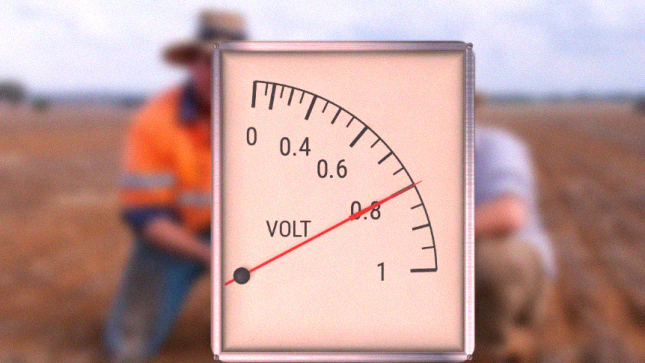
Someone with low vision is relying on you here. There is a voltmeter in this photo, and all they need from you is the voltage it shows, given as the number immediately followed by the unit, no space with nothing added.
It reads 0.8V
